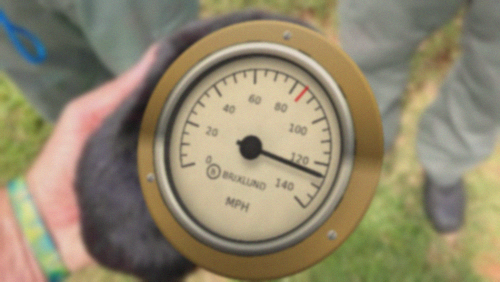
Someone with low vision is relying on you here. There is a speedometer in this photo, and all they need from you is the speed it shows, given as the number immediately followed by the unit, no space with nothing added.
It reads 125mph
